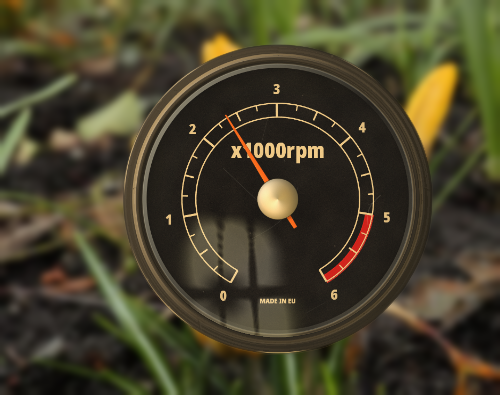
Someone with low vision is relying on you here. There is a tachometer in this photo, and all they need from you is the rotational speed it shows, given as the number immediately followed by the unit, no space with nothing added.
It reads 2375rpm
